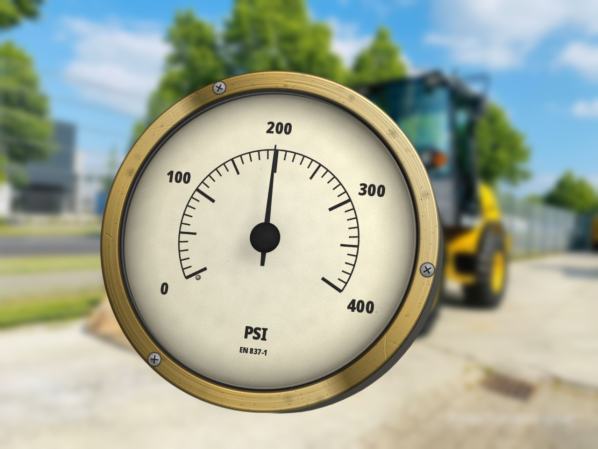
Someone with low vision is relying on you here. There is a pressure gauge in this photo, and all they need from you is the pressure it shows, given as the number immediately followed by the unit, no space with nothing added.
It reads 200psi
